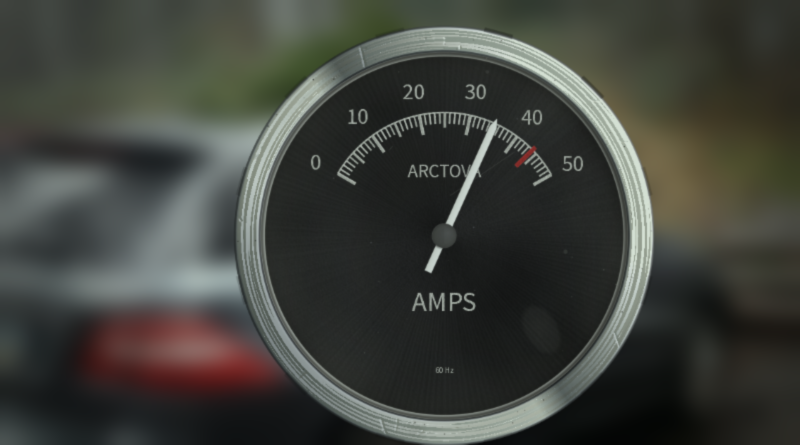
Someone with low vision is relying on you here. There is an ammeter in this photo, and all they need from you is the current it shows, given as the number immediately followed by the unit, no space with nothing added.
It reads 35A
